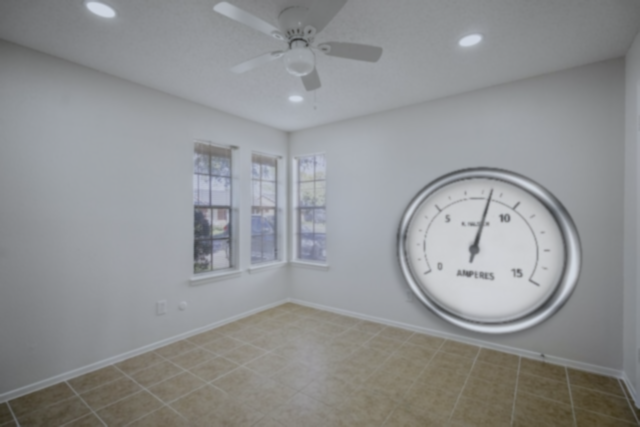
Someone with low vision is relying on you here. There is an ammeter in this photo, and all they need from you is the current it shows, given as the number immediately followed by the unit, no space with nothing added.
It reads 8.5A
